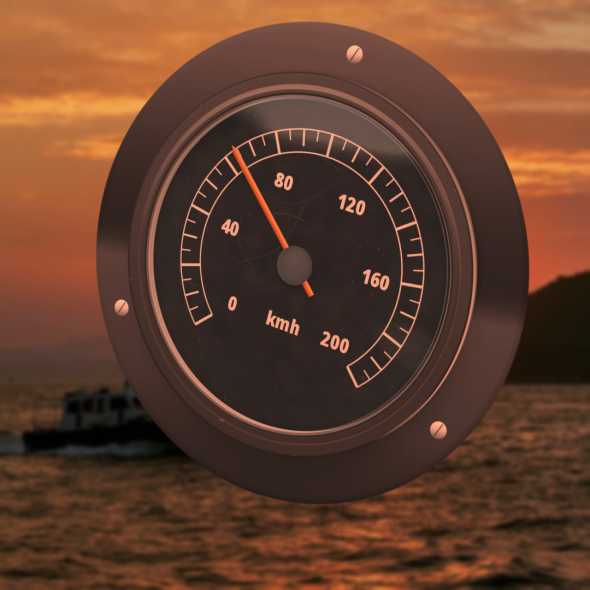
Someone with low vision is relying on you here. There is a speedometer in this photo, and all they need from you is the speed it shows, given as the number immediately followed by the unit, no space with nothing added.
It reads 65km/h
